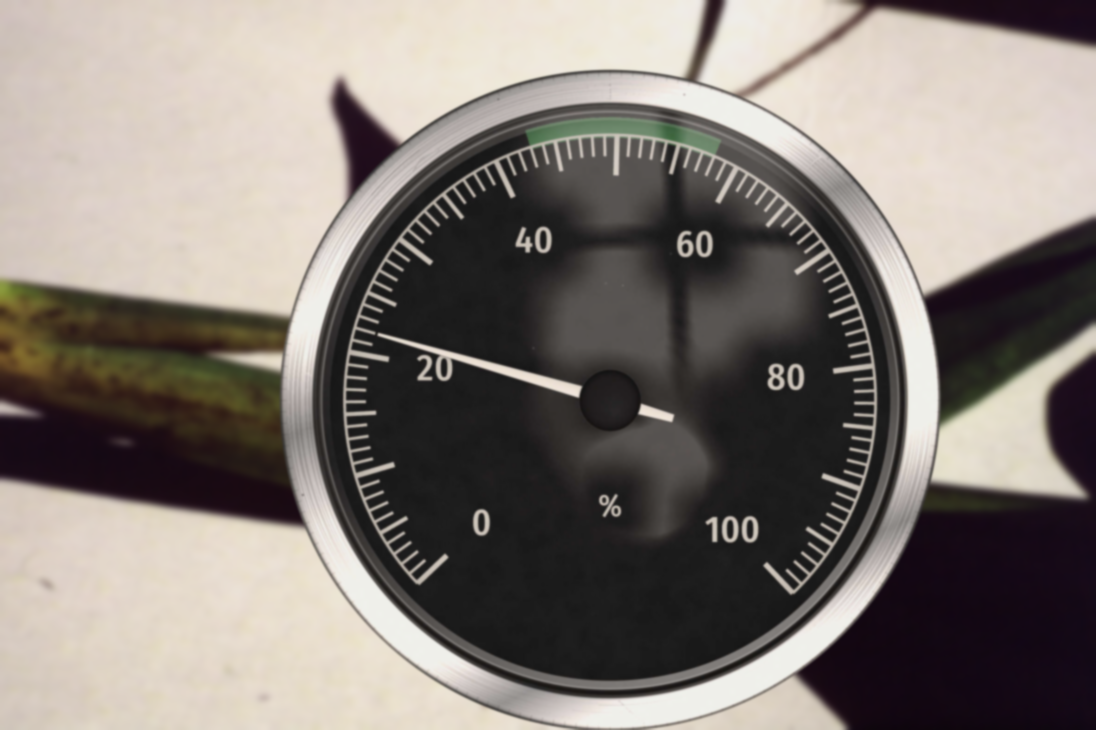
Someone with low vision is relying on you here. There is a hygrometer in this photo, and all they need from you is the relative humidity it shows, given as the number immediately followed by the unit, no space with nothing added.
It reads 22%
